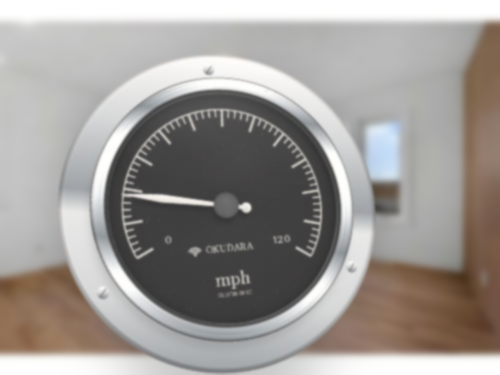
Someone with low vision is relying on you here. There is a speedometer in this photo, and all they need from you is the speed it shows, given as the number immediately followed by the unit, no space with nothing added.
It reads 18mph
